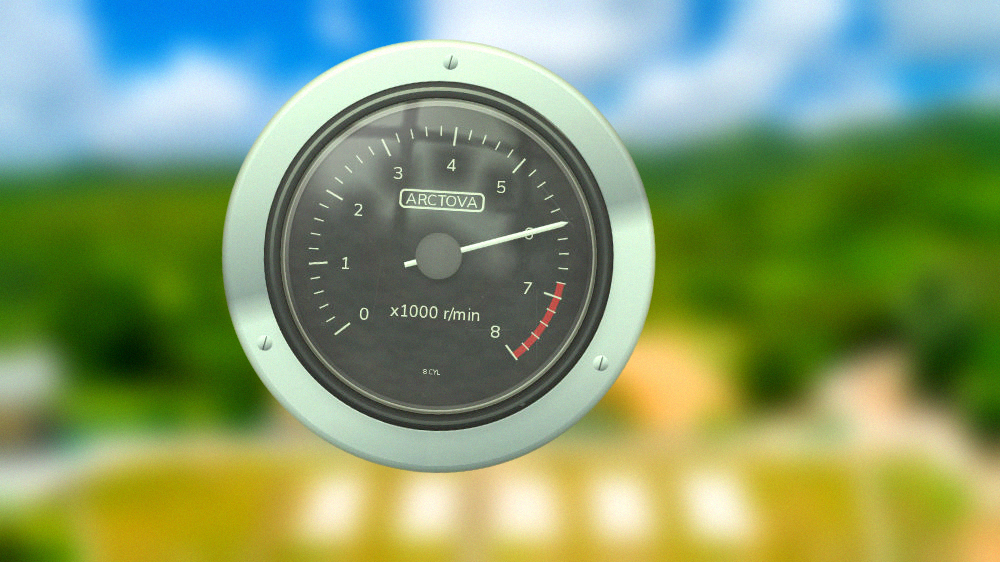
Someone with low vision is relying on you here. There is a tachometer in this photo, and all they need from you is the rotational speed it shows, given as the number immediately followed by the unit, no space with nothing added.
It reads 6000rpm
